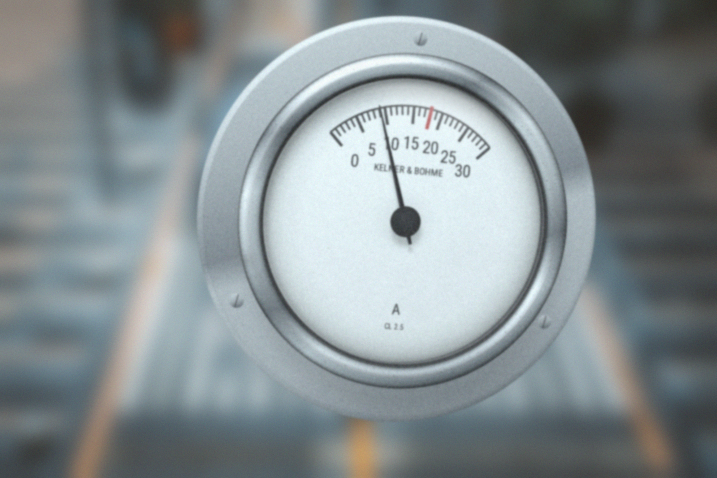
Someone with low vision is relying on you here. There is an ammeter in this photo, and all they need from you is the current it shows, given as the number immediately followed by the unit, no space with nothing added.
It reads 9A
